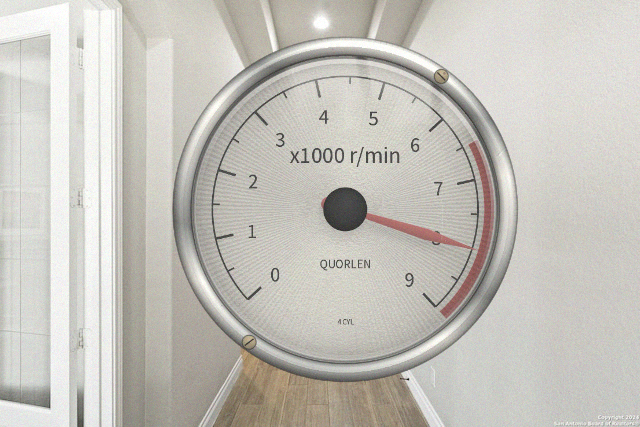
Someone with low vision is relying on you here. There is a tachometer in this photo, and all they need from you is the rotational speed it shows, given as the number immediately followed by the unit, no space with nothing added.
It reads 8000rpm
